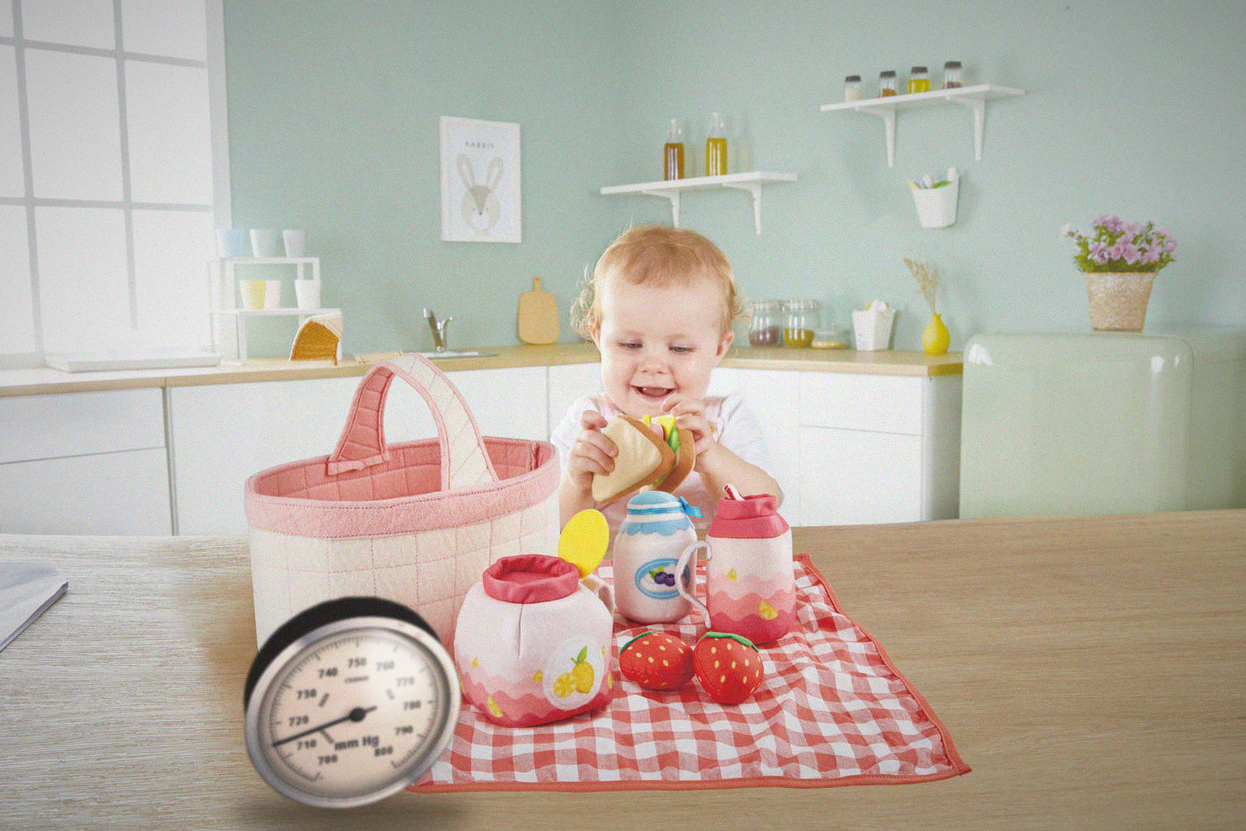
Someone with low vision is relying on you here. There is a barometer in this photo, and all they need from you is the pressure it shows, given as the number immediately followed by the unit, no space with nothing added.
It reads 715mmHg
